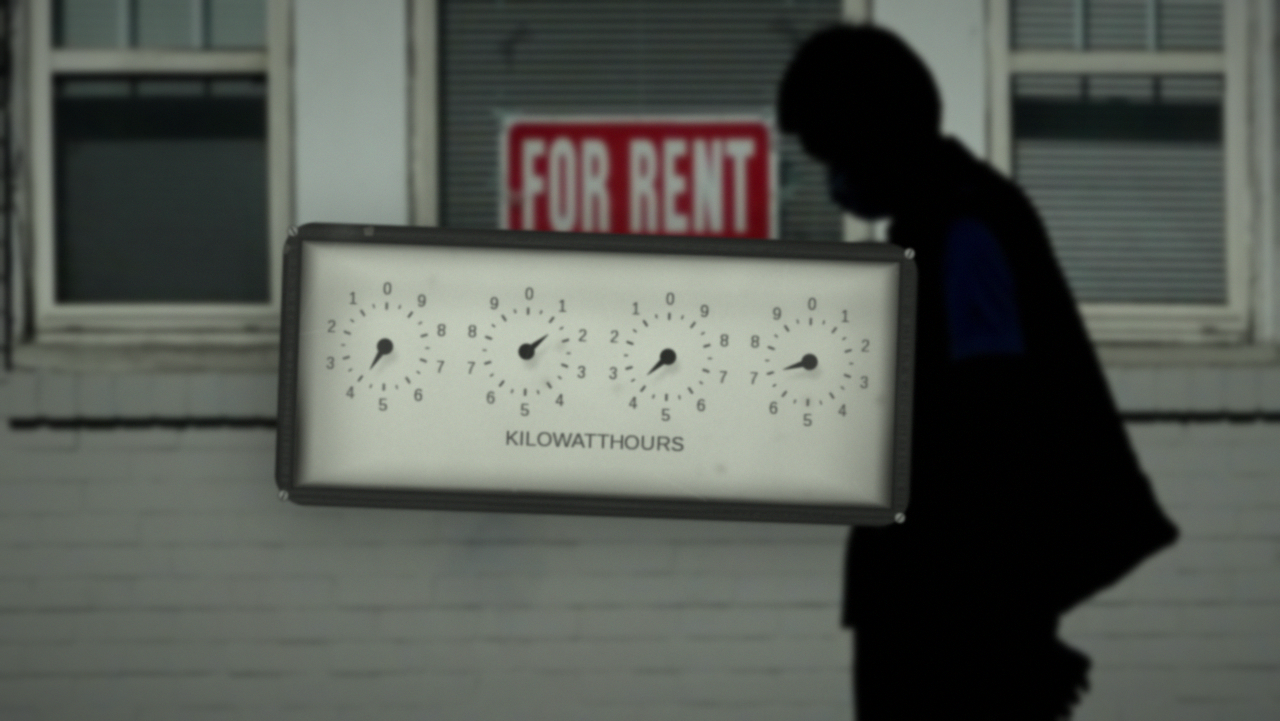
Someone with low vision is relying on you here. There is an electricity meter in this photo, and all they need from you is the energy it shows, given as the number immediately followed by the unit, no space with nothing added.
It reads 4137kWh
